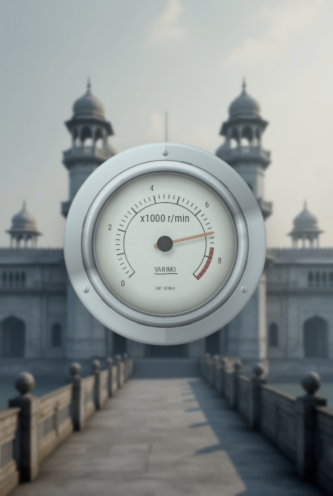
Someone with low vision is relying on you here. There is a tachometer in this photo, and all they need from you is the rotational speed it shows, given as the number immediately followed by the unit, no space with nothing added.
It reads 7000rpm
